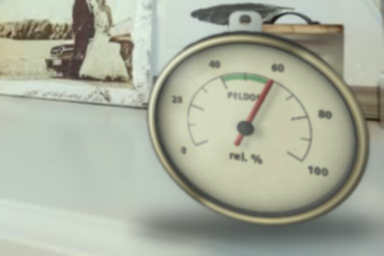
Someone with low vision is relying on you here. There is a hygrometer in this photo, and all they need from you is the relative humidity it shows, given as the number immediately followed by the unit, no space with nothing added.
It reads 60%
